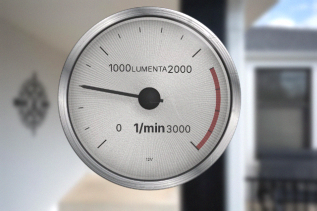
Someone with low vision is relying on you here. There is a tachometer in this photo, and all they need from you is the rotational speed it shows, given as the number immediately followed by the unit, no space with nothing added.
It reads 600rpm
